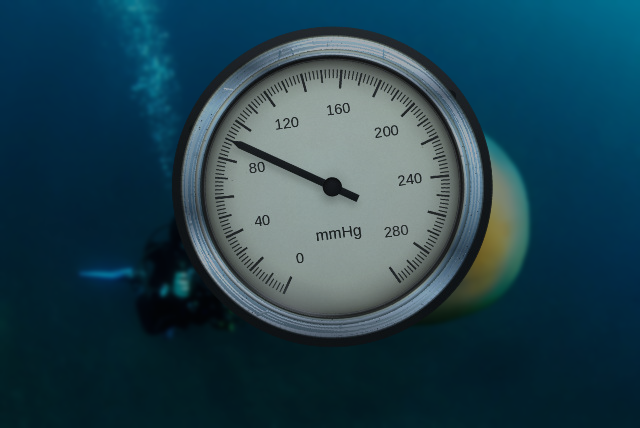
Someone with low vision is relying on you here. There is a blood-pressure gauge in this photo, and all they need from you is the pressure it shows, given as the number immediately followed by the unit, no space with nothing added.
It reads 90mmHg
